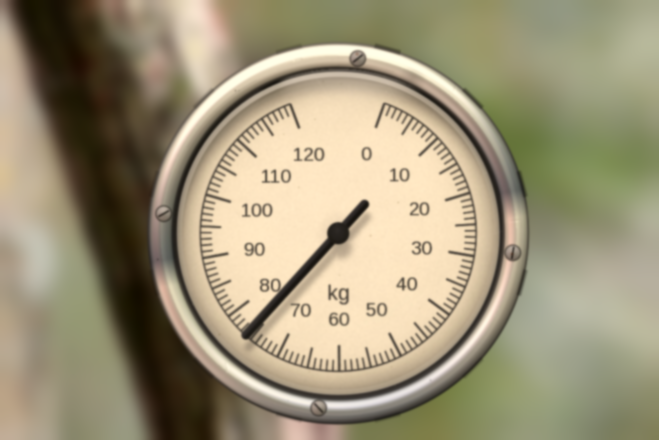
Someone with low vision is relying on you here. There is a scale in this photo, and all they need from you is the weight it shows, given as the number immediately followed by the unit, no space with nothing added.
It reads 76kg
